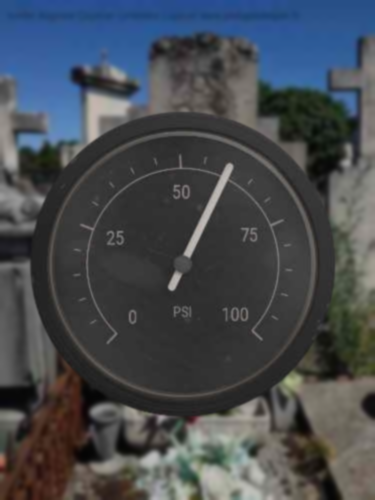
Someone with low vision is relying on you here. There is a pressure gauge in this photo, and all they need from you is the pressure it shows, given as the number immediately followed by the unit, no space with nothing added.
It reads 60psi
